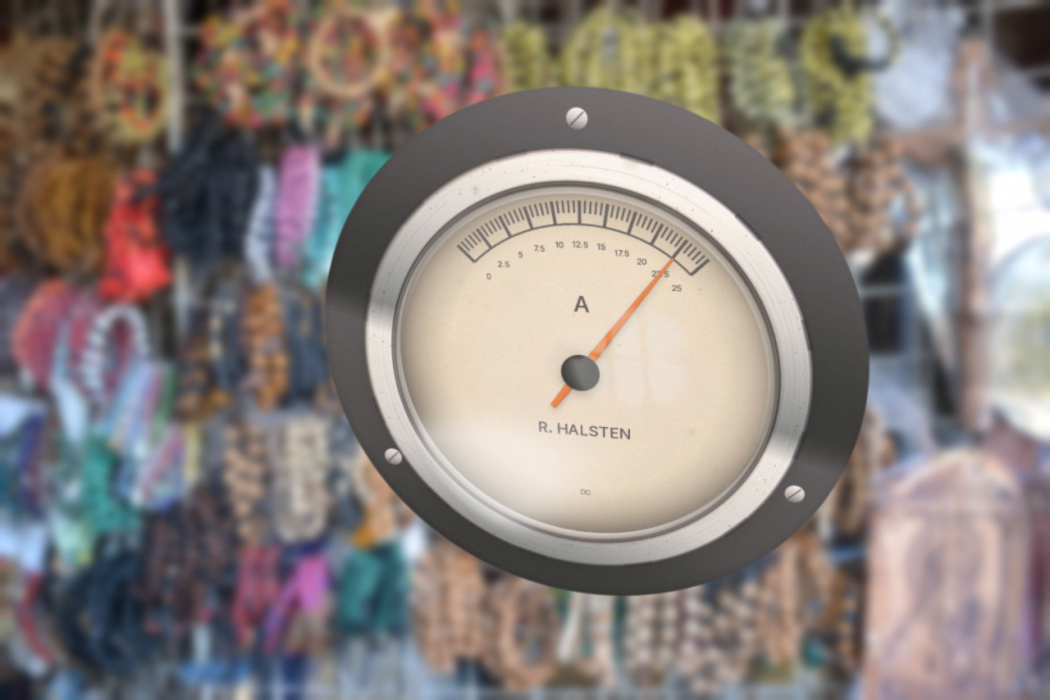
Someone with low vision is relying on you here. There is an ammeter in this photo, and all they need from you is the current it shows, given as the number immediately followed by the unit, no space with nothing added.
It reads 22.5A
